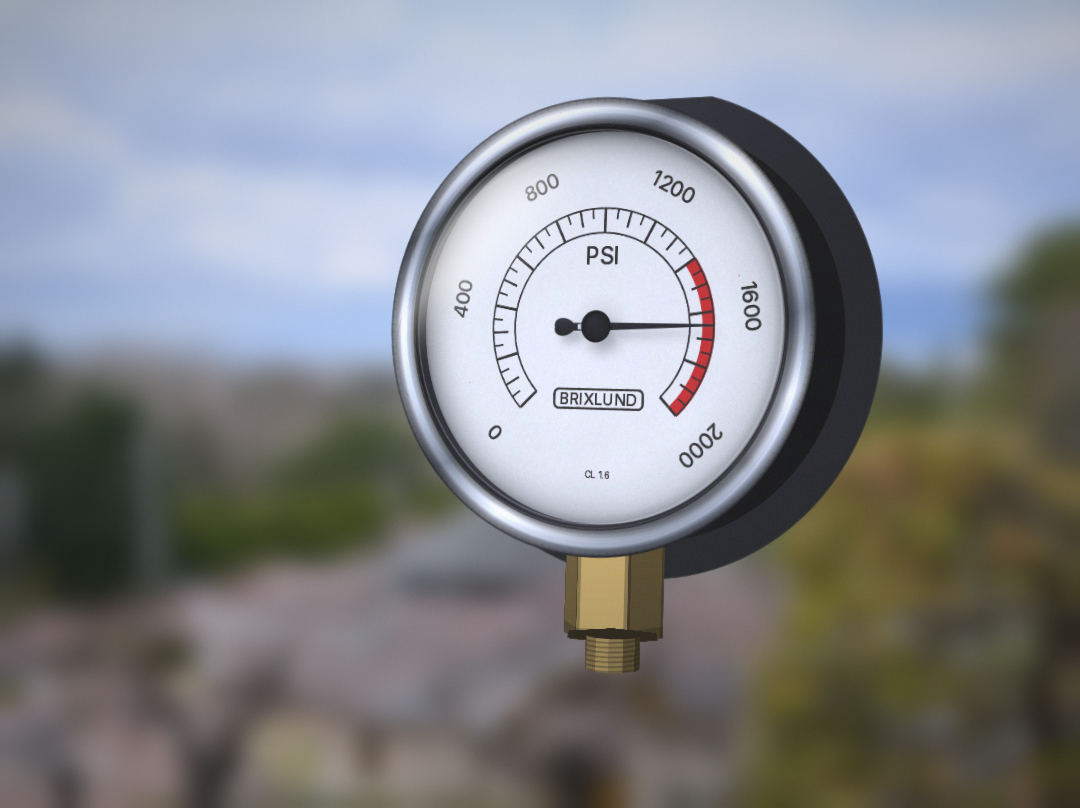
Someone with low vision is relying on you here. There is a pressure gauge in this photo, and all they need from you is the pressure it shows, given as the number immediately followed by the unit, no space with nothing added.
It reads 1650psi
